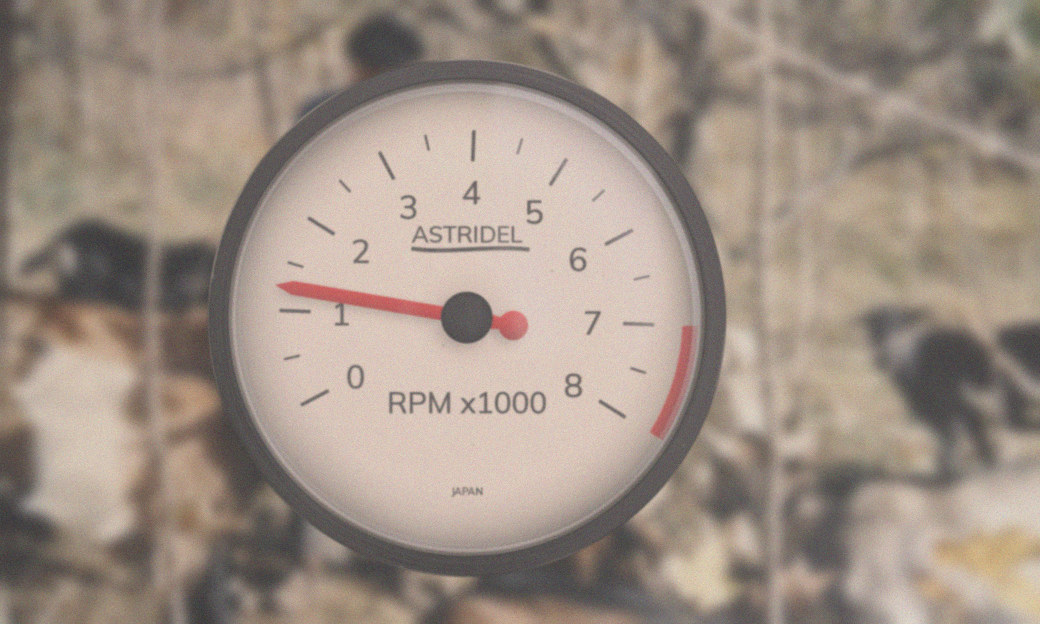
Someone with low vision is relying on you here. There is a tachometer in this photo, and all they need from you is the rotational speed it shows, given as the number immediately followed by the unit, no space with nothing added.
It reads 1250rpm
